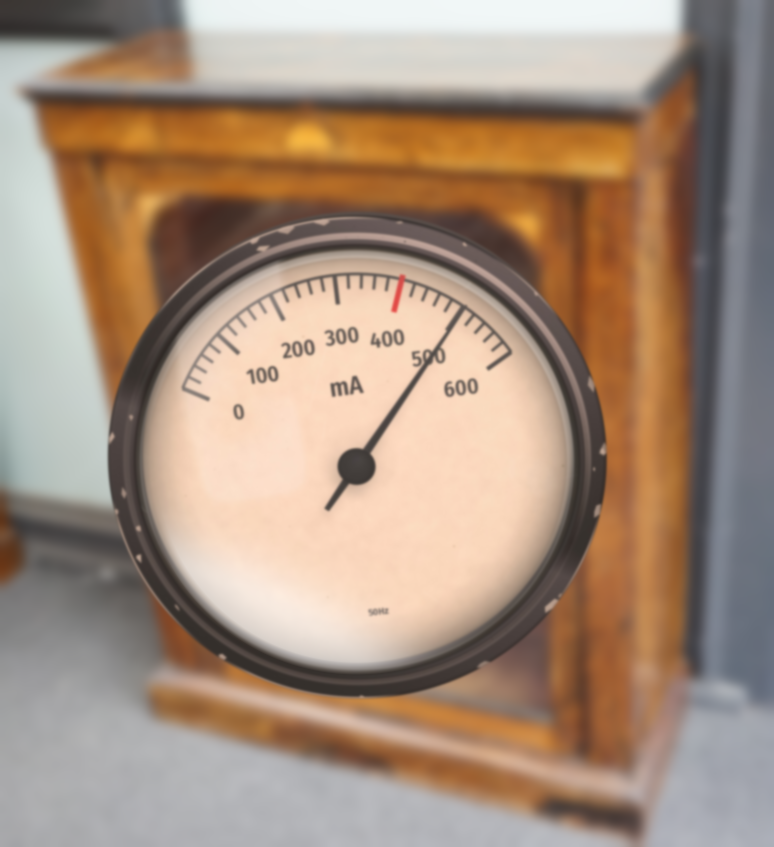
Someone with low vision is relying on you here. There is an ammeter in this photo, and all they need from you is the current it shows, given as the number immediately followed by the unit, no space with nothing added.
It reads 500mA
